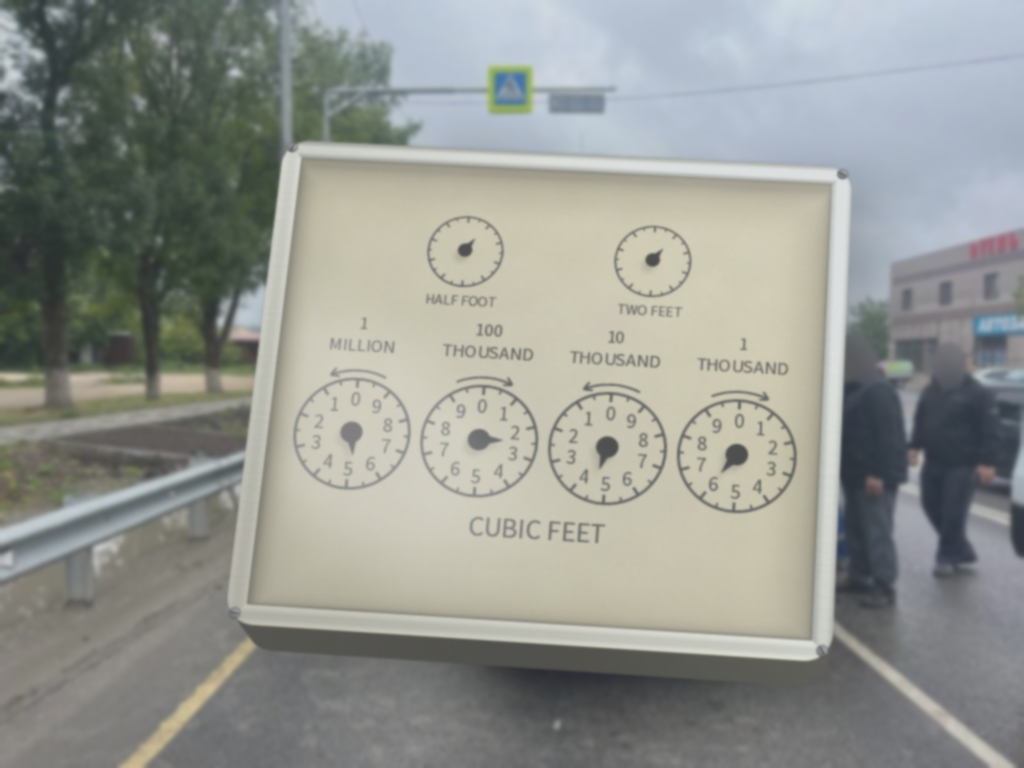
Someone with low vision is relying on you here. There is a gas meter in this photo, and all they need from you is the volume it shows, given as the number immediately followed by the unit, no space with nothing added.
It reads 524600ft³
